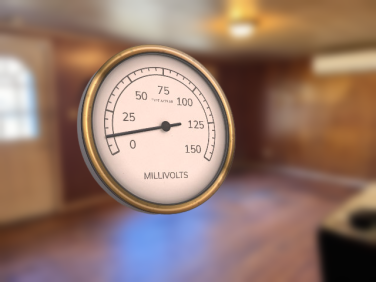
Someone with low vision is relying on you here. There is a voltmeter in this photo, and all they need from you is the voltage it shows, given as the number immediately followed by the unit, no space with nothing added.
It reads 10mV
